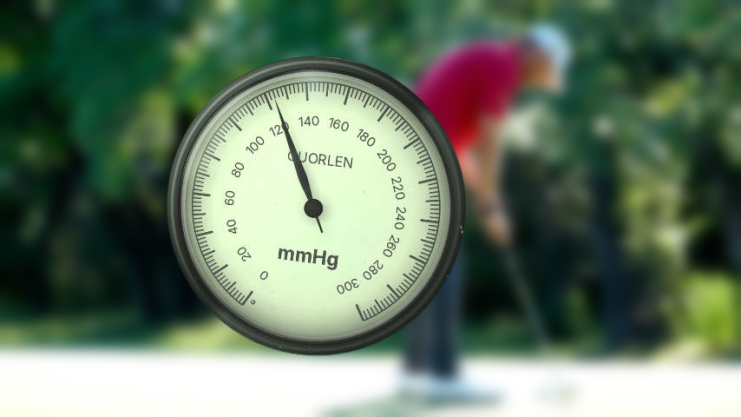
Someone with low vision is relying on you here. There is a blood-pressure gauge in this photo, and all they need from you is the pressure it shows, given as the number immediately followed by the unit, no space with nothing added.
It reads 124mmHg
